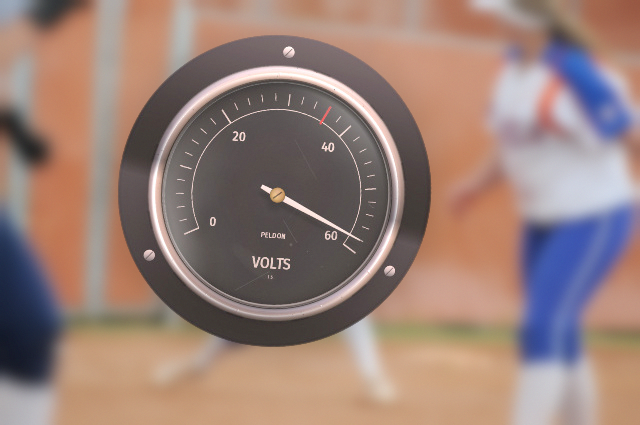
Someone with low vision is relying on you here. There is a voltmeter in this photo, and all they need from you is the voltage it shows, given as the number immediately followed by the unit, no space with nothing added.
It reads 58V
